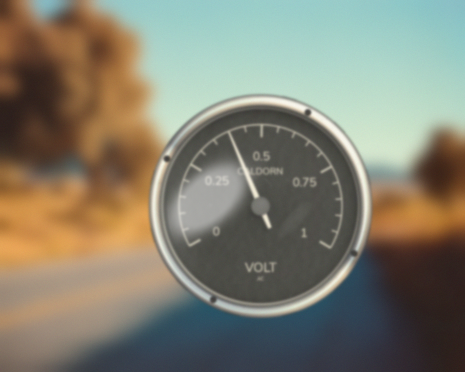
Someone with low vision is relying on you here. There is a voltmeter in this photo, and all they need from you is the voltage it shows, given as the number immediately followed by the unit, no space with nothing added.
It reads 0.4V
